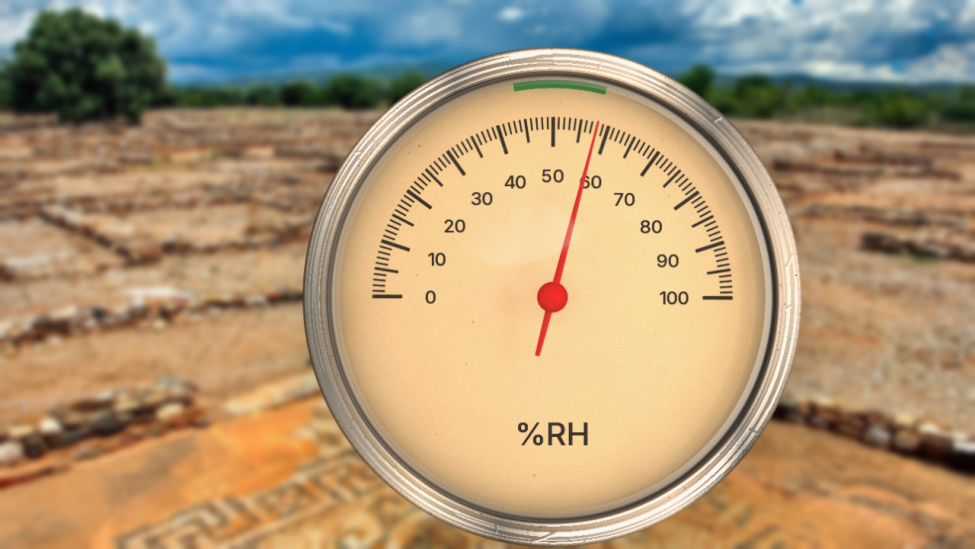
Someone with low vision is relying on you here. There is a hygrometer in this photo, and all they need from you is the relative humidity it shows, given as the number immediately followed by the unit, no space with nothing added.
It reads 58%
